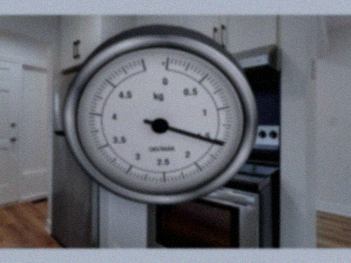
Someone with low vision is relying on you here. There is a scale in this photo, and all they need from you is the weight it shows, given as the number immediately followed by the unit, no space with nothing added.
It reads 1.5kg
